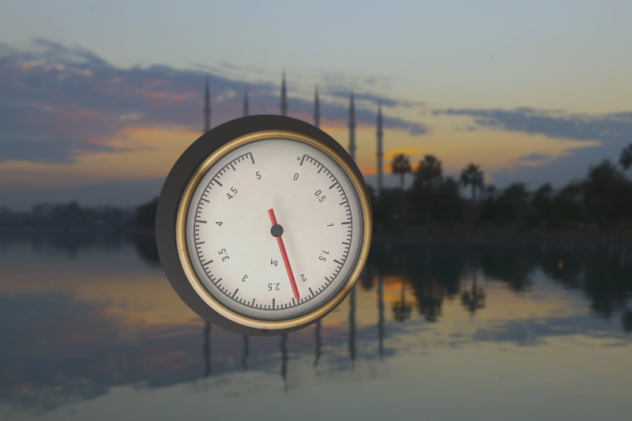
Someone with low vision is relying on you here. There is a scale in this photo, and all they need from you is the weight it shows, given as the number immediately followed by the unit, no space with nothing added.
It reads 2.2kg
